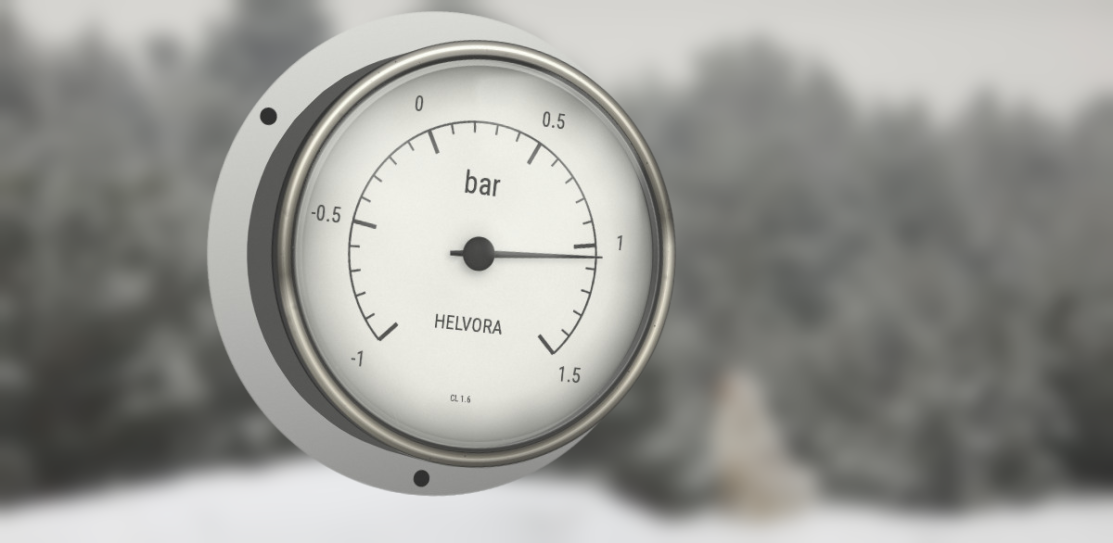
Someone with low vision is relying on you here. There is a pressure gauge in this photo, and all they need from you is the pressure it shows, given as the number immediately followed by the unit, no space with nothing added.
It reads 1.05bar
